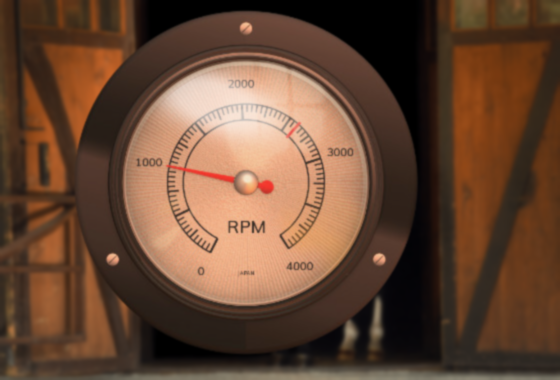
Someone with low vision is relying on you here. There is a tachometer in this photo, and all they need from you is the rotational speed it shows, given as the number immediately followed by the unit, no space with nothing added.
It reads 1000rpm
